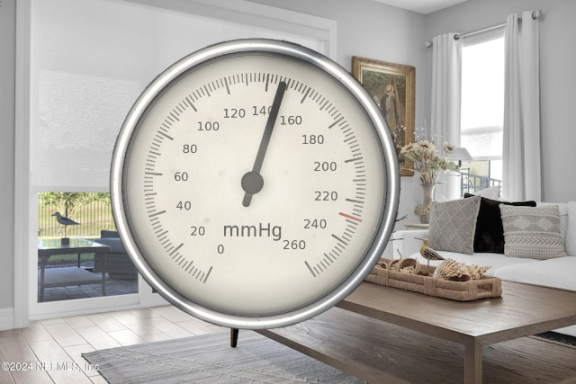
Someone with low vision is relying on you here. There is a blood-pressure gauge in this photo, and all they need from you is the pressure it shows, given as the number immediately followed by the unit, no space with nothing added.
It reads 148mmHg
